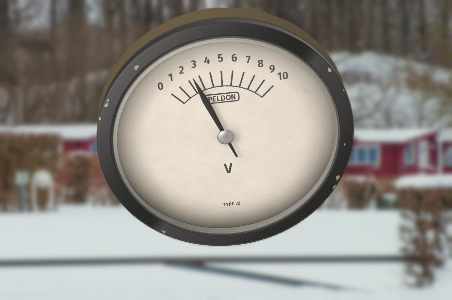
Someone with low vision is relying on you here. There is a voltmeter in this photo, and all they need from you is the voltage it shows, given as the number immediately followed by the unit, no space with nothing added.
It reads 2.5V
